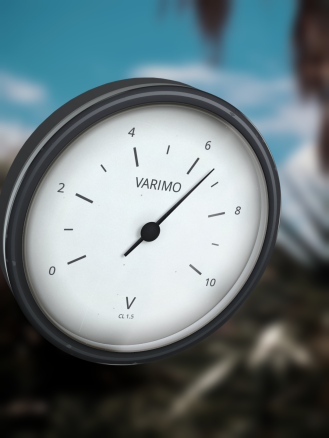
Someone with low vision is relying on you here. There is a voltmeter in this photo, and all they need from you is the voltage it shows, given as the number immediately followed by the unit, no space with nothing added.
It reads 6.5V
